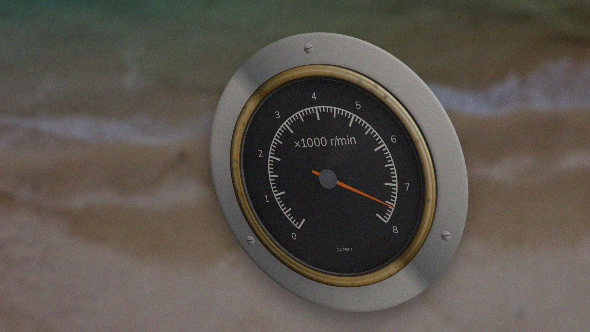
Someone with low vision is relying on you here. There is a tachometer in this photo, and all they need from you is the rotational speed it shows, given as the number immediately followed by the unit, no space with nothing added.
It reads 7500rpm
